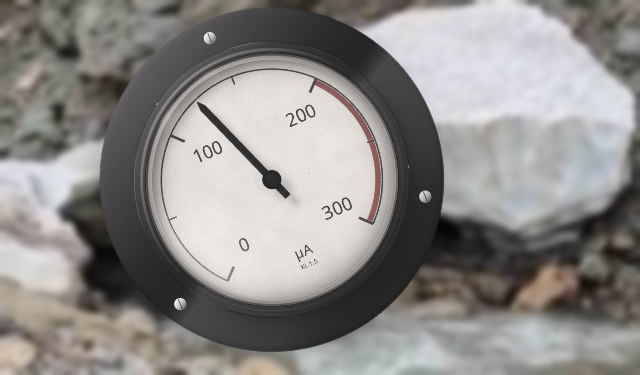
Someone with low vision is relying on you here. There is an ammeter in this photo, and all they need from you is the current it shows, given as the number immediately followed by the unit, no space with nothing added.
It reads 125µA
